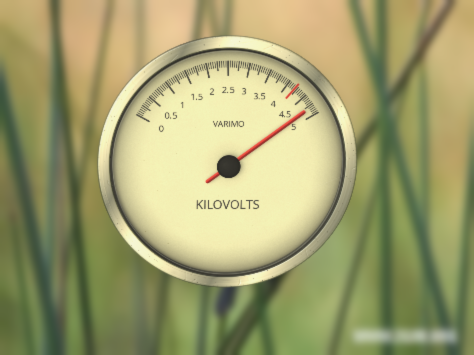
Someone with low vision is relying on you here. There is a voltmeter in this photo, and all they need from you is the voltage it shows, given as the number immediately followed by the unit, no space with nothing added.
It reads 4.75kV
